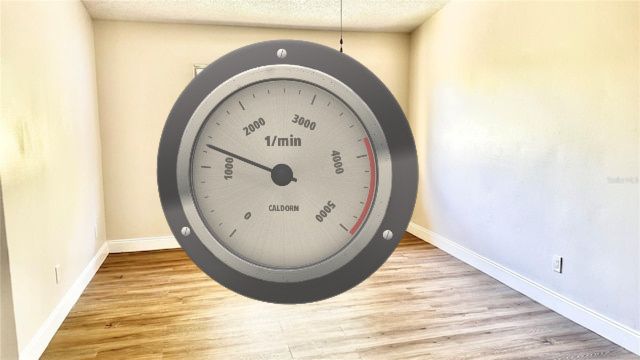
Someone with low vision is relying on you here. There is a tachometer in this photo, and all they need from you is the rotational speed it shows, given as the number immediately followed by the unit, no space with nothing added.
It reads 1300rpm
